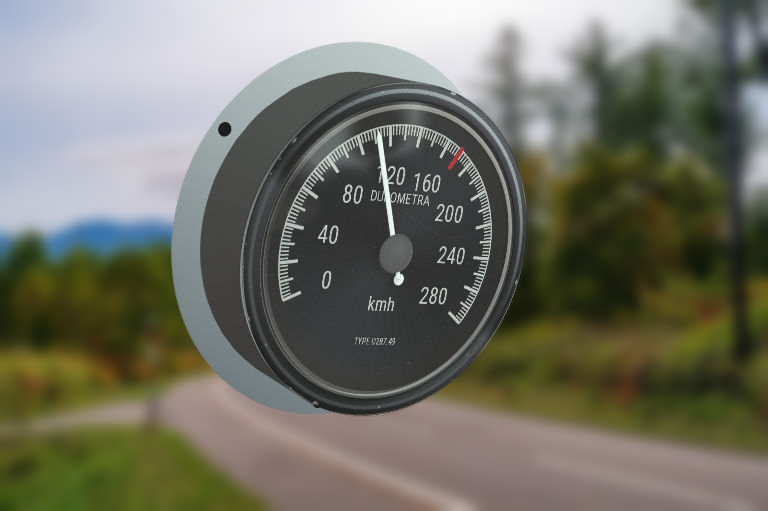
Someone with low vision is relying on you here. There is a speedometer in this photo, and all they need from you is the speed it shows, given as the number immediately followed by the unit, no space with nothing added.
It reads 110km/h
